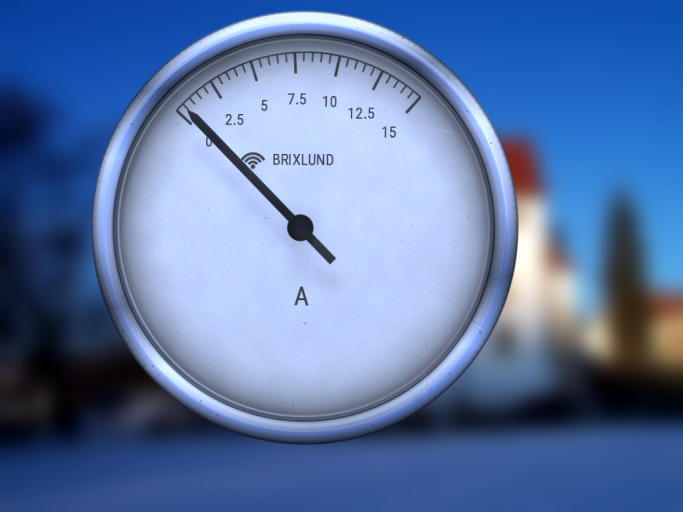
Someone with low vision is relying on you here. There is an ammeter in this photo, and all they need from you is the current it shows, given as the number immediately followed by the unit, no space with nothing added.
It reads 0.5A
